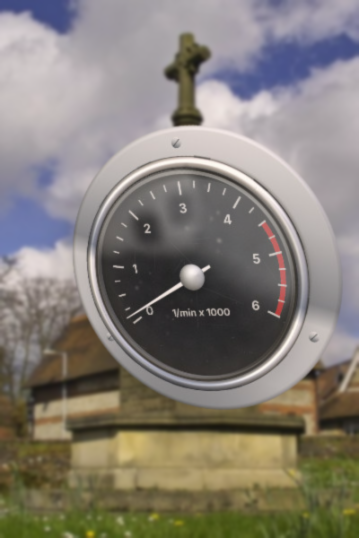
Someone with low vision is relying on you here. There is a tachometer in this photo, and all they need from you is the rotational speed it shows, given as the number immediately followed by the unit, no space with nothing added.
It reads 125rpm
